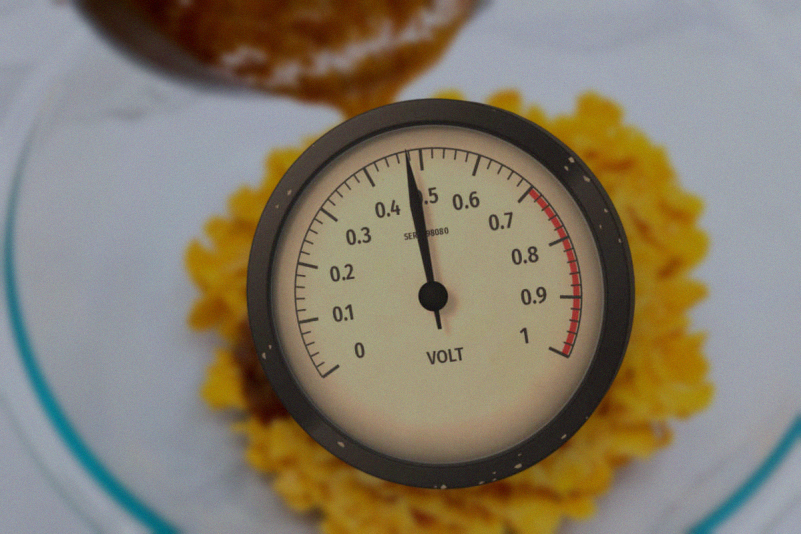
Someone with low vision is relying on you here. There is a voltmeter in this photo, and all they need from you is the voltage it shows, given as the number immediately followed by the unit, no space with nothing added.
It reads 0.48V
